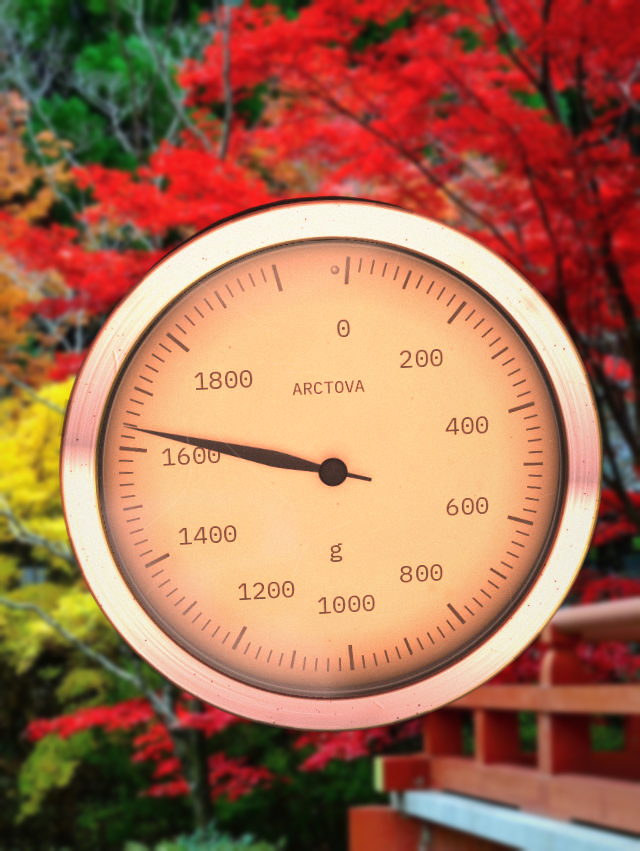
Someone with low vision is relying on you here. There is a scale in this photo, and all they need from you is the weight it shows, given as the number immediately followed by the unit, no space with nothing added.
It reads 1640g
